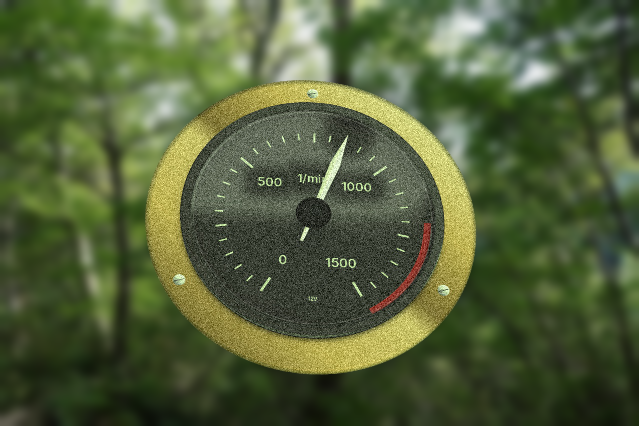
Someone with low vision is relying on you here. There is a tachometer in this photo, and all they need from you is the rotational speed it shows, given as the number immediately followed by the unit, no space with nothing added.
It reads 850rpm
